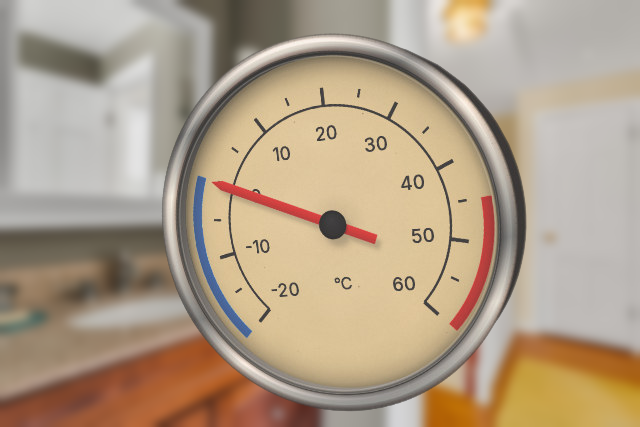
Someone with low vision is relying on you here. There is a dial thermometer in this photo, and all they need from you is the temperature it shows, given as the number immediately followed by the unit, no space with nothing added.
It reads 0°C
